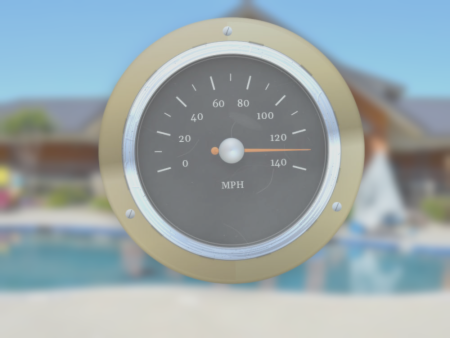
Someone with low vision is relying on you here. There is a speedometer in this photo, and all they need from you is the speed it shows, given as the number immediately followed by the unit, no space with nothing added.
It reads 130mph
